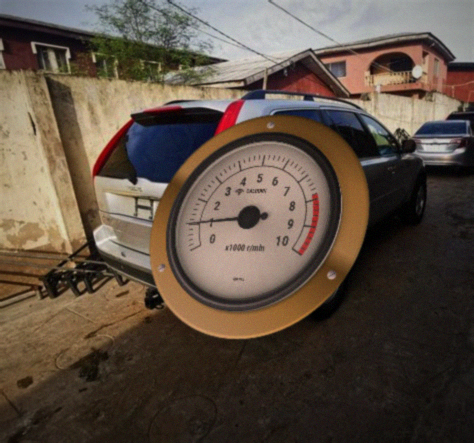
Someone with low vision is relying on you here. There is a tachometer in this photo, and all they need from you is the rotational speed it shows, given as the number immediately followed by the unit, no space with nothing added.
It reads 1000rpm
